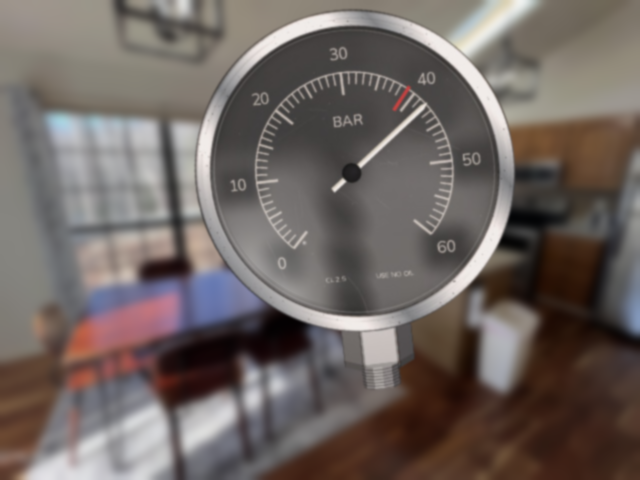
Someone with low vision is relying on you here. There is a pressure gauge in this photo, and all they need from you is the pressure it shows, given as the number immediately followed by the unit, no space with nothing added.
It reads 42bar
